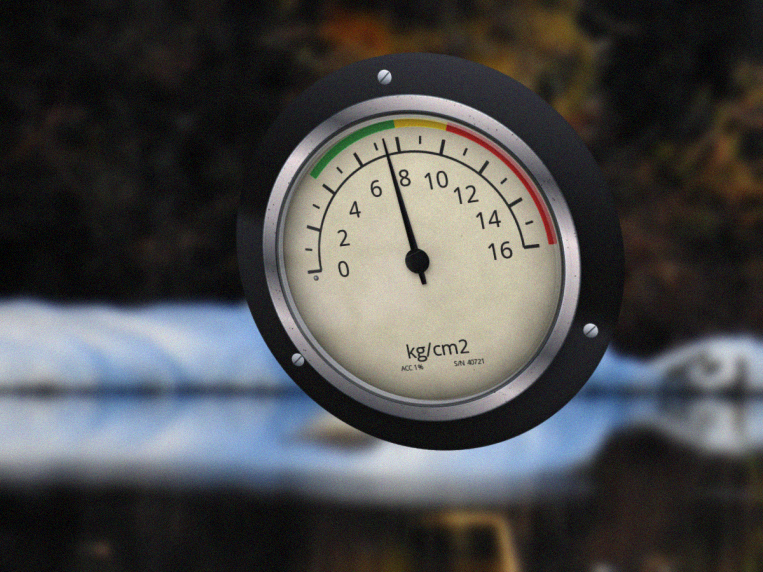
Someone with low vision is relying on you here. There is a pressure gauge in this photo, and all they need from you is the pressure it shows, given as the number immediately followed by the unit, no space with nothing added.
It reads 7.5kg/cm²
